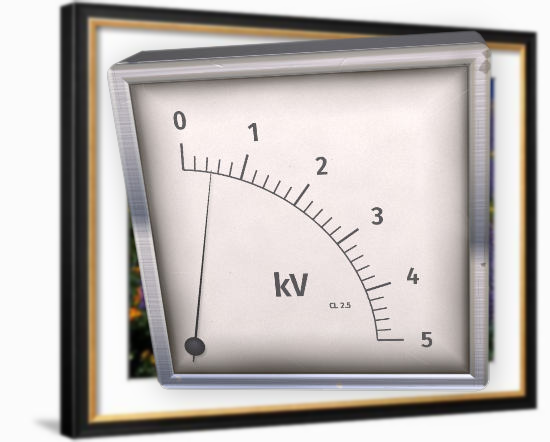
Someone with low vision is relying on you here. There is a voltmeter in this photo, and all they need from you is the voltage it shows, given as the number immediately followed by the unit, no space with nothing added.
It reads 0.5kV
